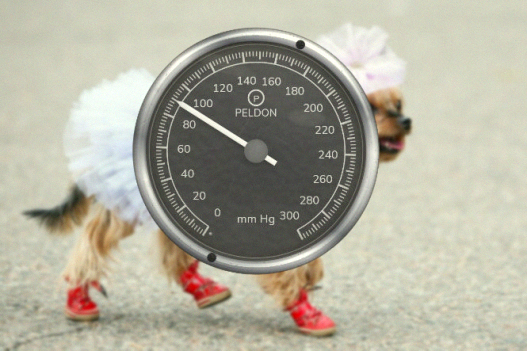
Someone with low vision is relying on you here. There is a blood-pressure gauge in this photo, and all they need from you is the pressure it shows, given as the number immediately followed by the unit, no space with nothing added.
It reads 90mmHg
